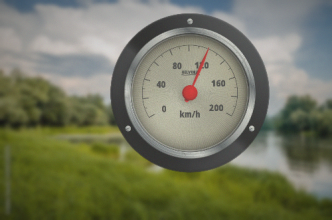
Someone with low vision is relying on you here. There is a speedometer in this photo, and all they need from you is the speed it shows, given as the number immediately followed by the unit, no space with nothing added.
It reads 120km/h
